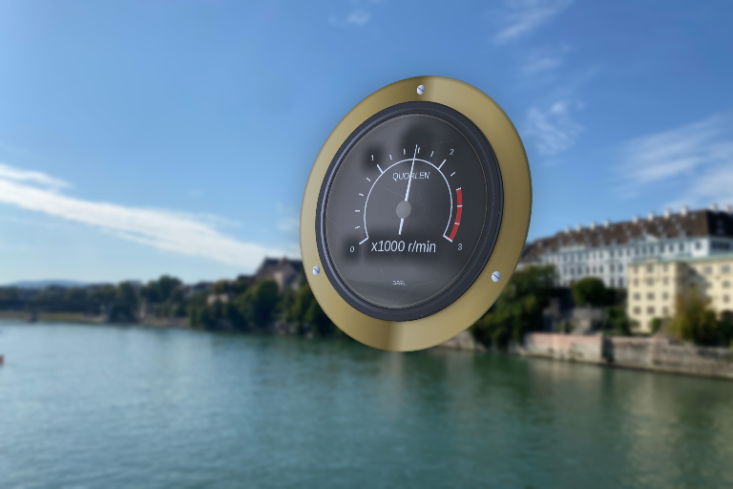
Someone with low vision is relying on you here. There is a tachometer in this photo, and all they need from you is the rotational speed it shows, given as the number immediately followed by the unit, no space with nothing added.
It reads 1600rpm
